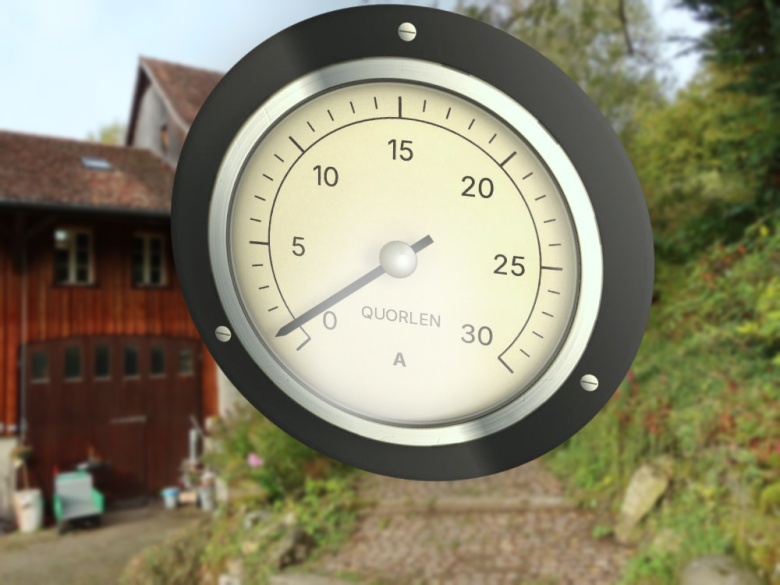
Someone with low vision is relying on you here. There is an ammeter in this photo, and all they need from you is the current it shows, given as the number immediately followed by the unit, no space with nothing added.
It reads 1A
